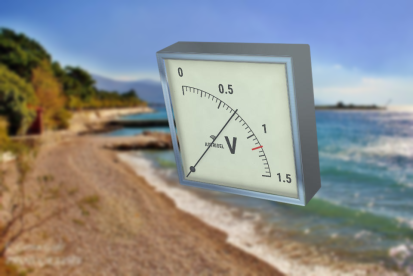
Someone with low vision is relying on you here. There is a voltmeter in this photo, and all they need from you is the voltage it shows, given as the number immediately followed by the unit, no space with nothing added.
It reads 0.7V
